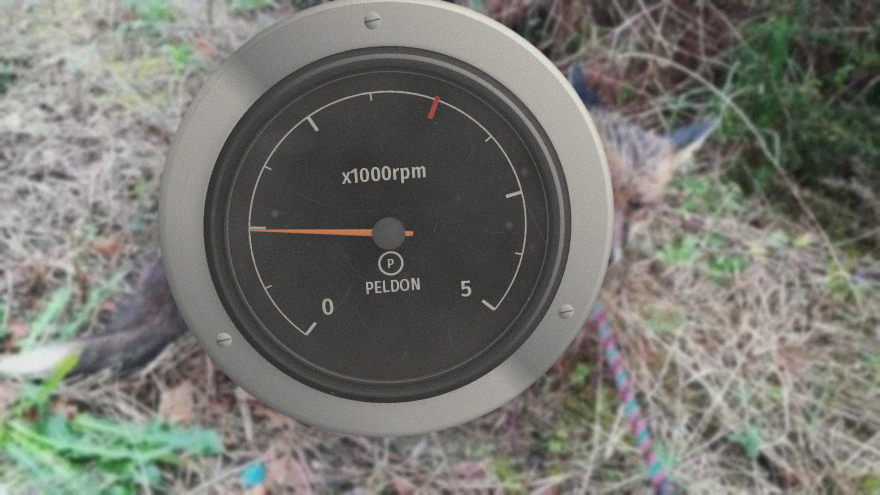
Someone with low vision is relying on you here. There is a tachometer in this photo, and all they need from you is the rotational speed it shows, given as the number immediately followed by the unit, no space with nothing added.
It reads 1000rpm
